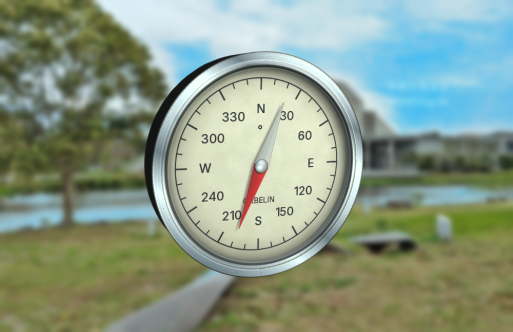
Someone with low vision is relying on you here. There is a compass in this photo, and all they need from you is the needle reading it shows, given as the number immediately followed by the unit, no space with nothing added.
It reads 200°
